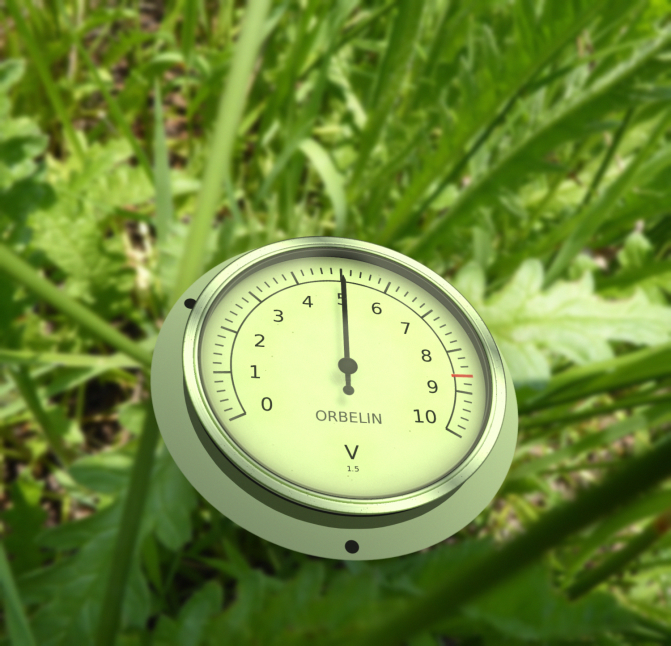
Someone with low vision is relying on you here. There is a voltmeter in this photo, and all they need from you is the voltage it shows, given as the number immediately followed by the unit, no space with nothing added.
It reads 5V
